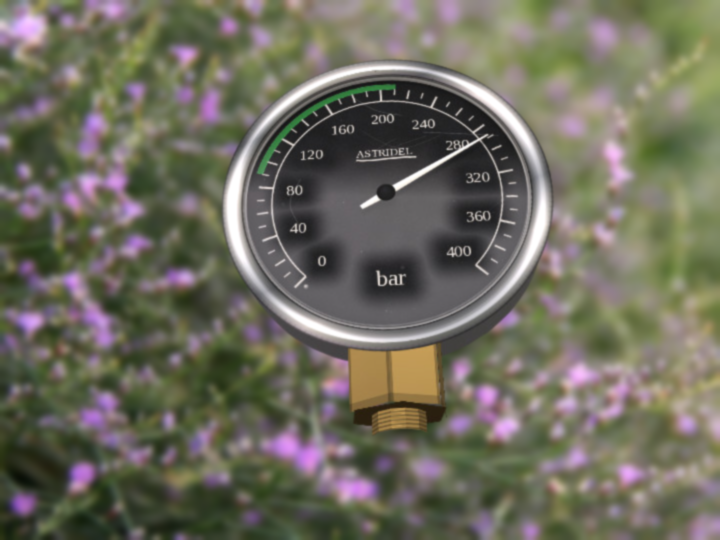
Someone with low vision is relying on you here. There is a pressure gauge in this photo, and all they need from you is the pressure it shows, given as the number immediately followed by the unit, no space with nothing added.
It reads 290bar
